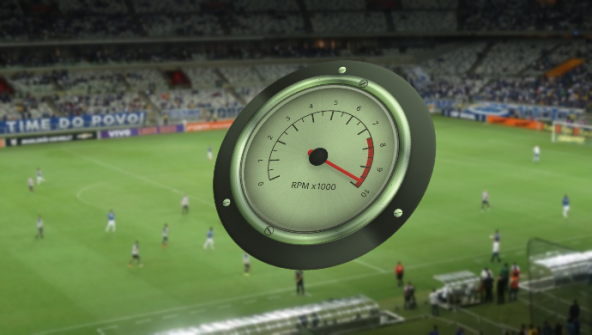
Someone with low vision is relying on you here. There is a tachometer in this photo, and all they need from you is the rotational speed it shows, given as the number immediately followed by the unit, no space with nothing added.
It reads 9750rpm
